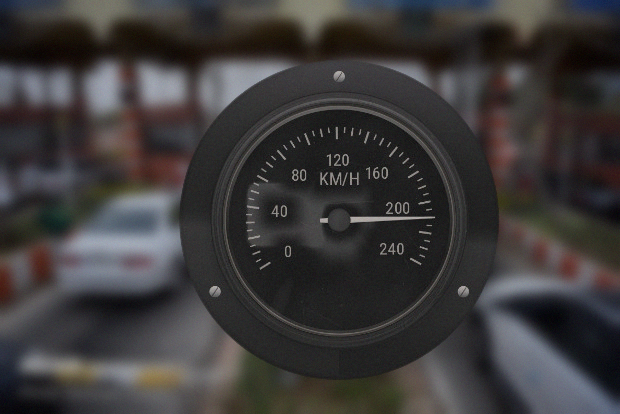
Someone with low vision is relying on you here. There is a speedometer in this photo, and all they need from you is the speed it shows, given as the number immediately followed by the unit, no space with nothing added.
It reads 210km/h
